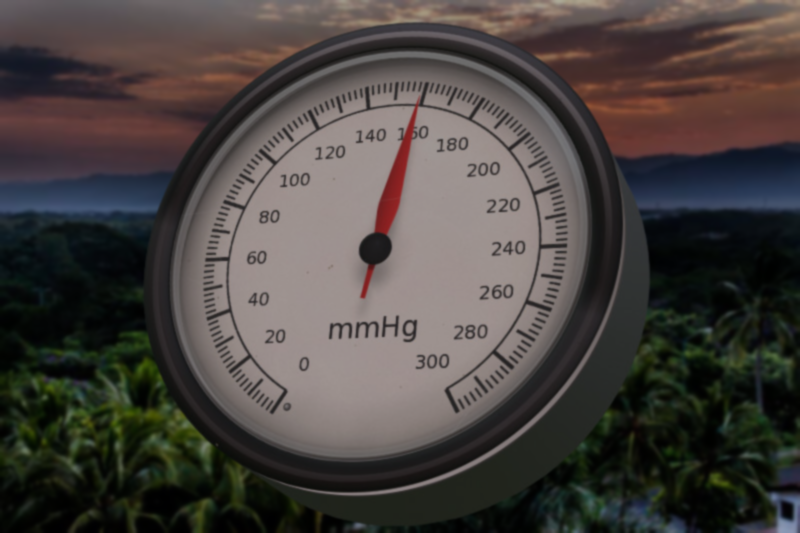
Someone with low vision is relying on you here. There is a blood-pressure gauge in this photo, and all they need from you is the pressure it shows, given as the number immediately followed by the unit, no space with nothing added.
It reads 160mmHg
